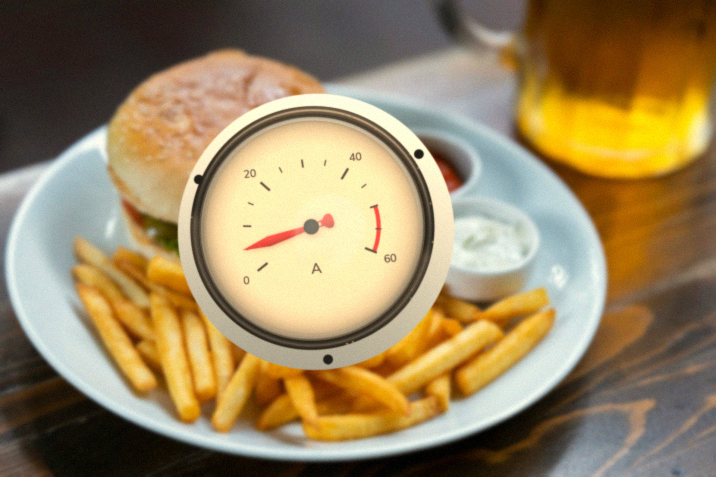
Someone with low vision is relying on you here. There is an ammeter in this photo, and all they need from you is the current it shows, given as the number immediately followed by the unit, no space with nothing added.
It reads 5A
